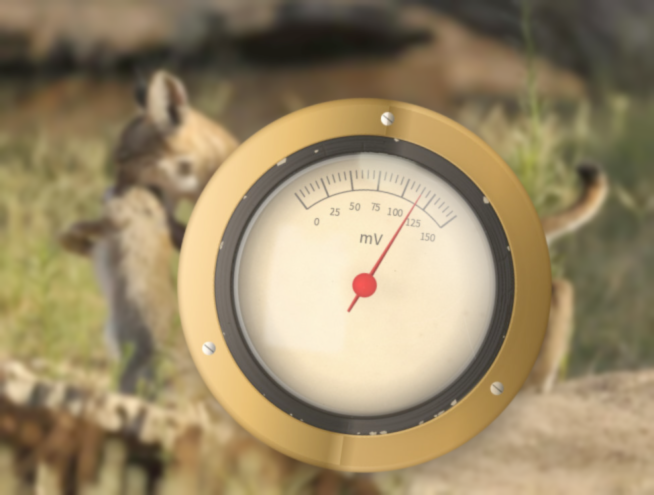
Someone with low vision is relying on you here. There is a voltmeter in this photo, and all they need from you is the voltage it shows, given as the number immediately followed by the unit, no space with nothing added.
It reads 115mV
